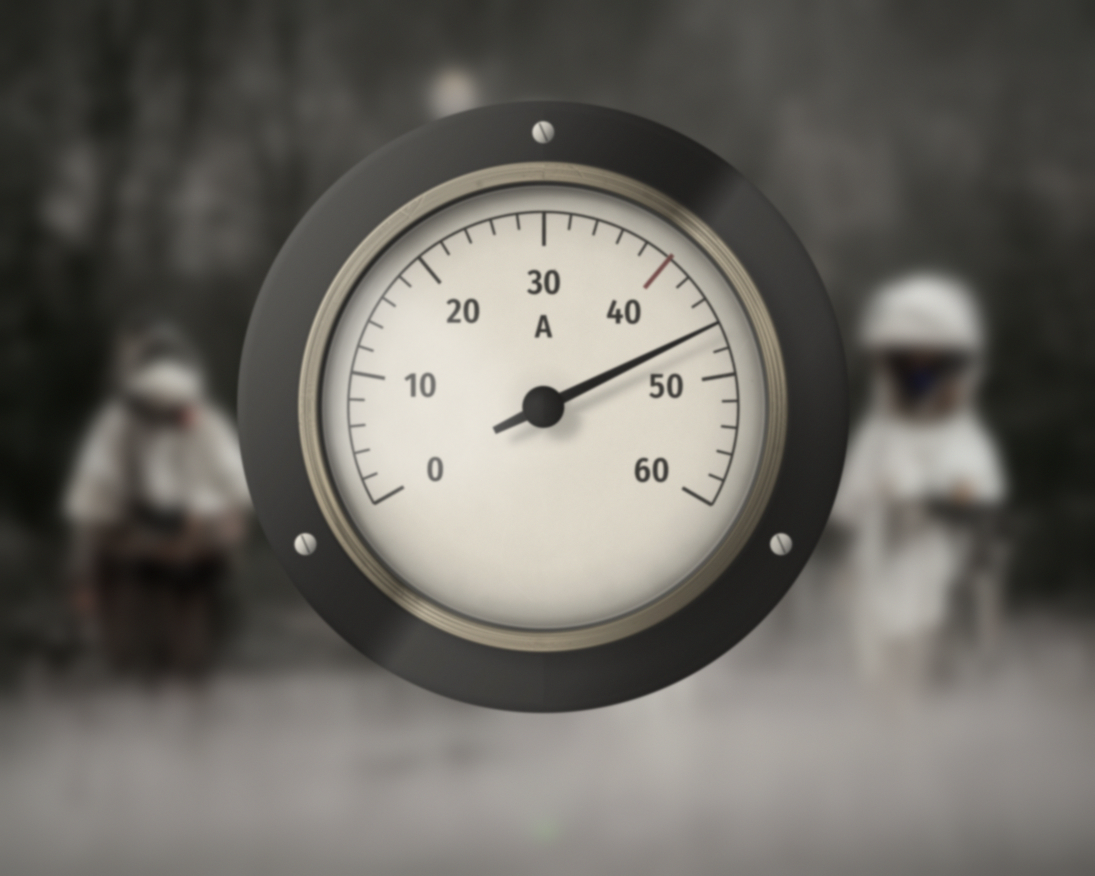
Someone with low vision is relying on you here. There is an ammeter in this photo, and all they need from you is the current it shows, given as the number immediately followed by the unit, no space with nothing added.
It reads 46A
